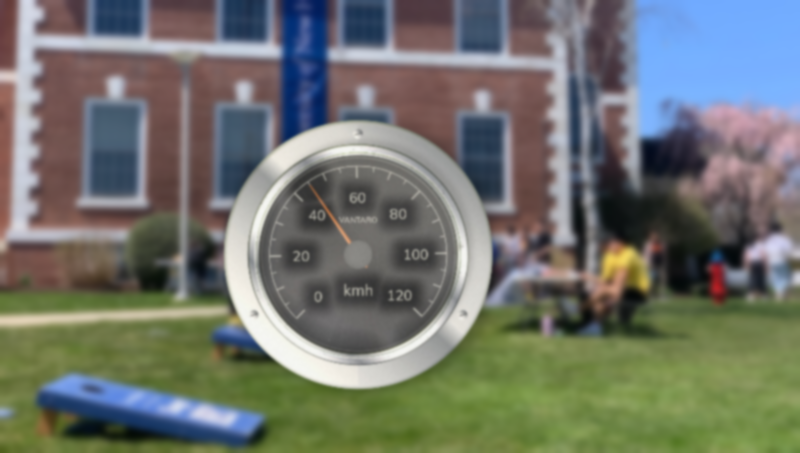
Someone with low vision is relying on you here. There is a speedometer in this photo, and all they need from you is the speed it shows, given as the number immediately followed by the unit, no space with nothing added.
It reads 45km/h
